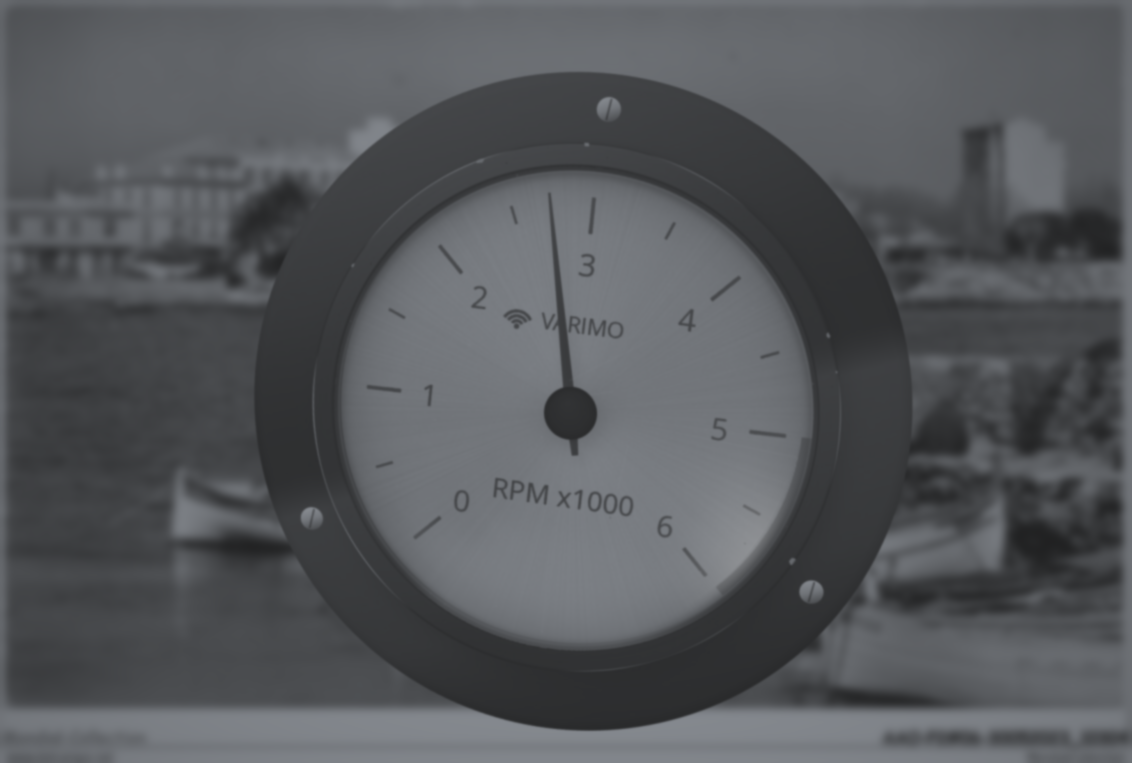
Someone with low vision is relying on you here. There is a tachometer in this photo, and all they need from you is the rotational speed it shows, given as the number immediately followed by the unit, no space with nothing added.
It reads 2750rpm
